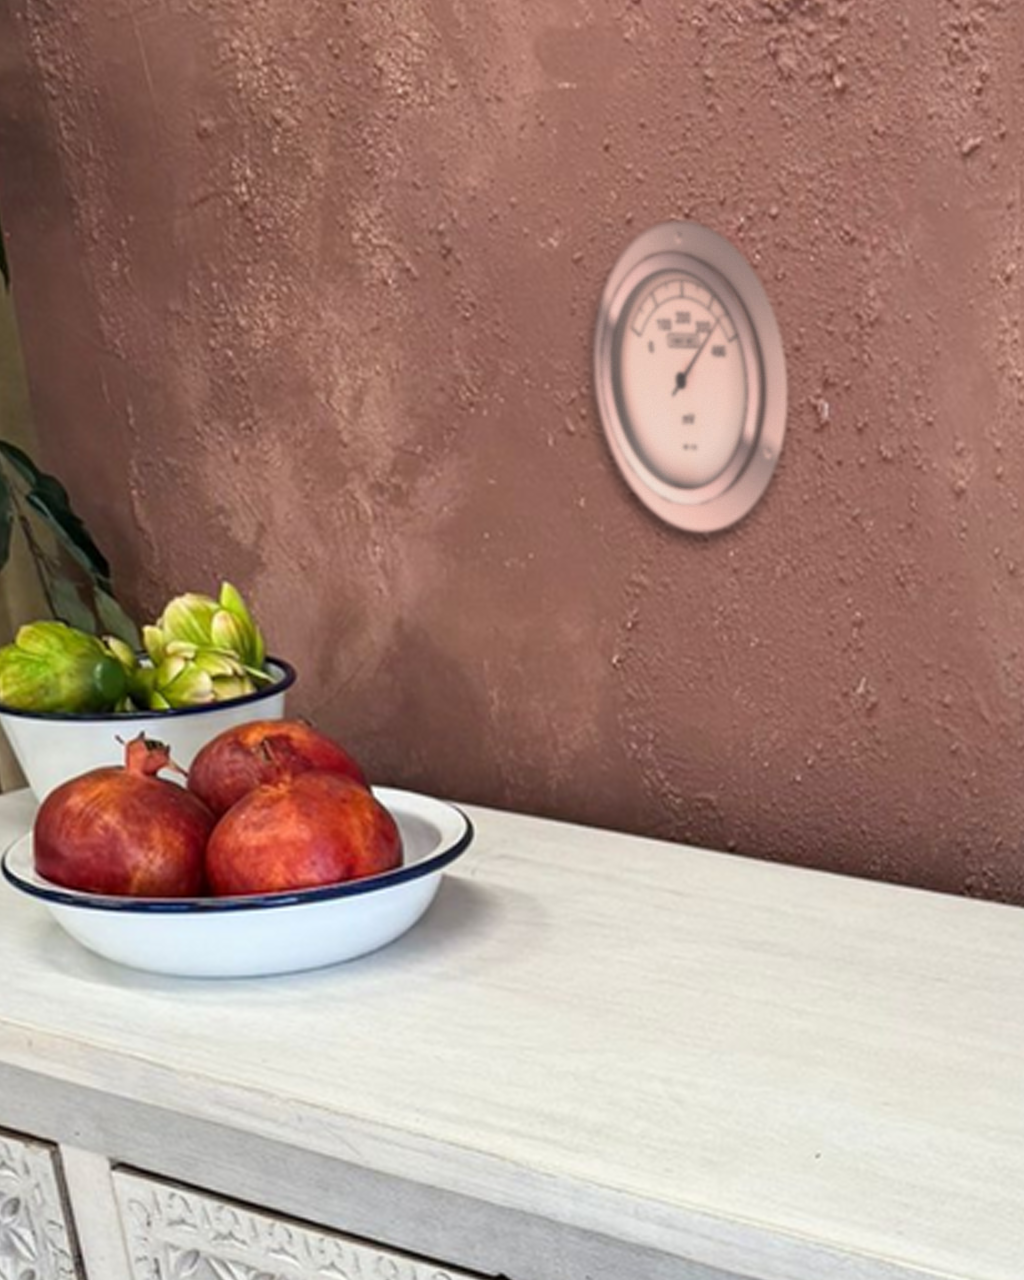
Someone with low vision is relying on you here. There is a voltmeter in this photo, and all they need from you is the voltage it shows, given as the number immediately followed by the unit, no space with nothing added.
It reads 350mV
